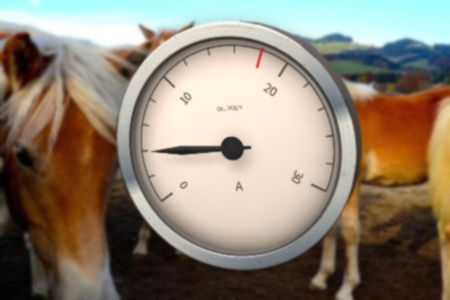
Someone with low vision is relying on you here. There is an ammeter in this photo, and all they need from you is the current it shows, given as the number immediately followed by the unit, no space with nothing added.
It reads 4A
